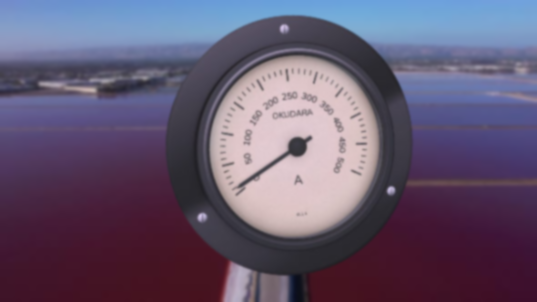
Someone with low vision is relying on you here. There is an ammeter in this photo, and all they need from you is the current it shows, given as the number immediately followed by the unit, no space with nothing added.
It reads 10A
